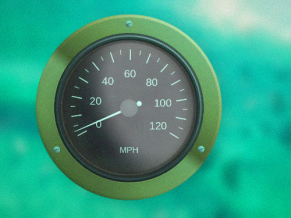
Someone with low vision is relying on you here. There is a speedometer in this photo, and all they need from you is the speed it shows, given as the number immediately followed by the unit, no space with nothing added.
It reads 2.5mph
